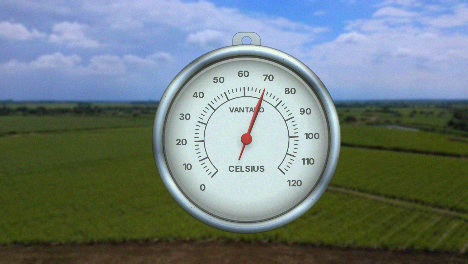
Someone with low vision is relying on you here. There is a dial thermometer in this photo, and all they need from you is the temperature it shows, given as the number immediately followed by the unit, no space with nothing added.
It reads 70°C
